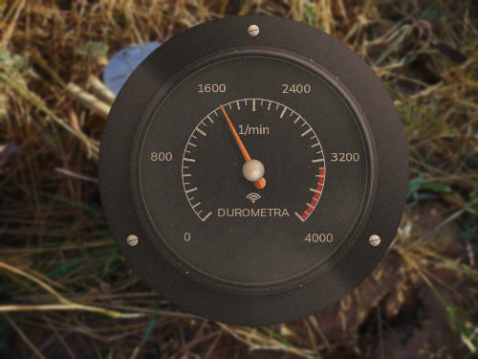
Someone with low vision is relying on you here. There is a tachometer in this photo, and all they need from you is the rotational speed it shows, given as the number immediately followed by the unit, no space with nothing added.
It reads 1600rpm
